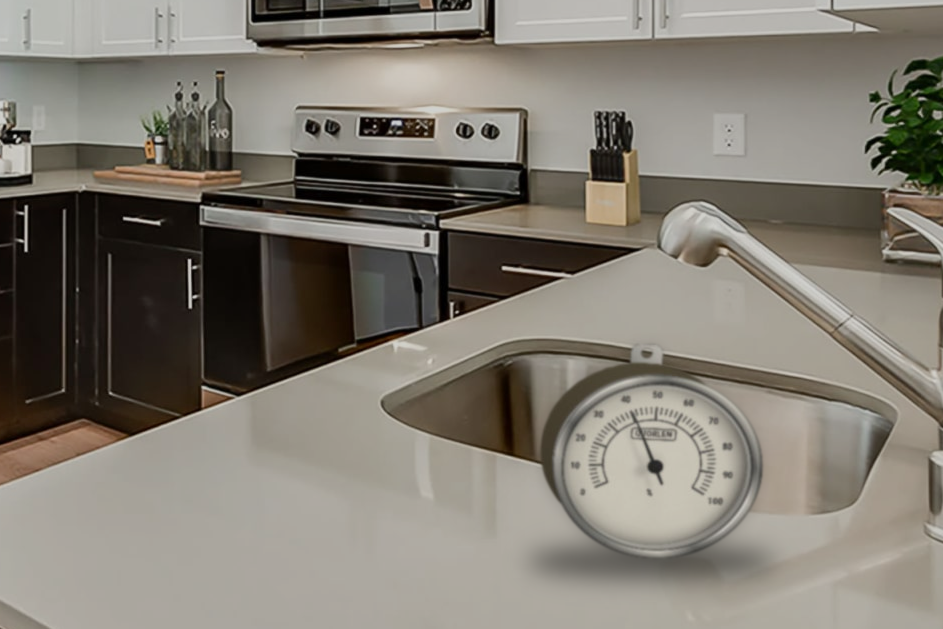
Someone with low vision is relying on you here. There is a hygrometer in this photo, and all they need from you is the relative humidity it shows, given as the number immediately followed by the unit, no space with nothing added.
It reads 40%
